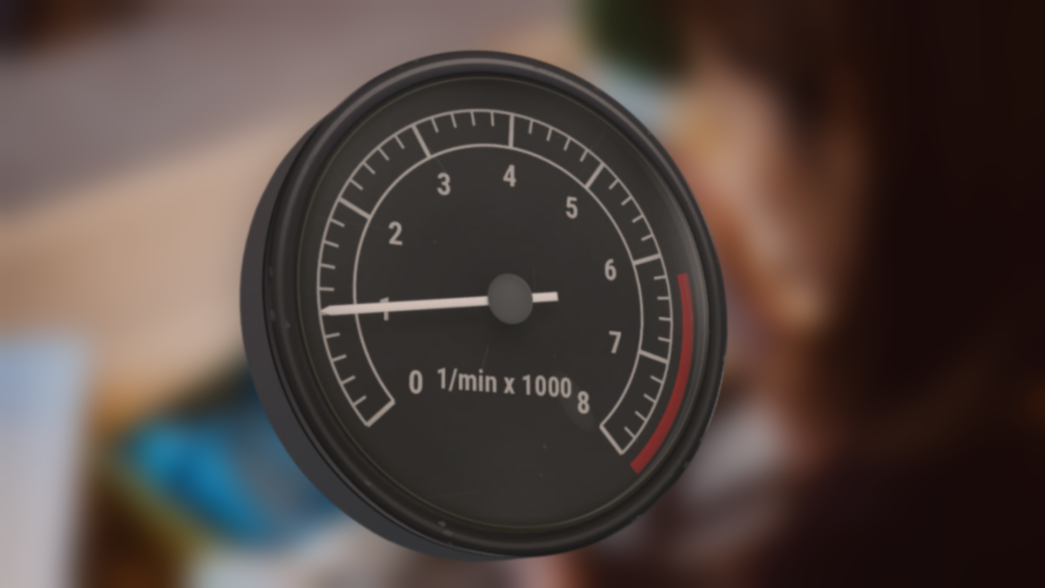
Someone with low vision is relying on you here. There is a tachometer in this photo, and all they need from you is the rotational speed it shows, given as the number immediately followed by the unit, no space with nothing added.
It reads 1000rpm
